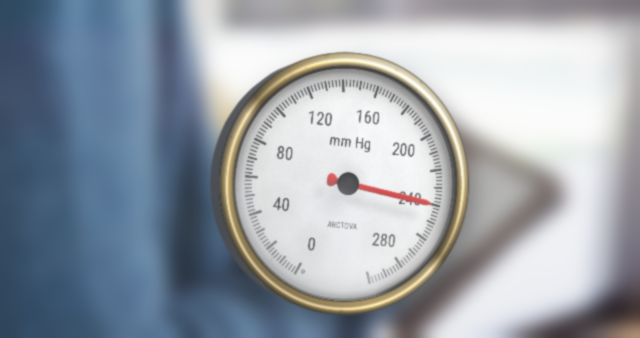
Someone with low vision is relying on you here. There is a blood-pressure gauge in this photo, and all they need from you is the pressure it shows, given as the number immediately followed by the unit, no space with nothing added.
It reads 240mmHg
